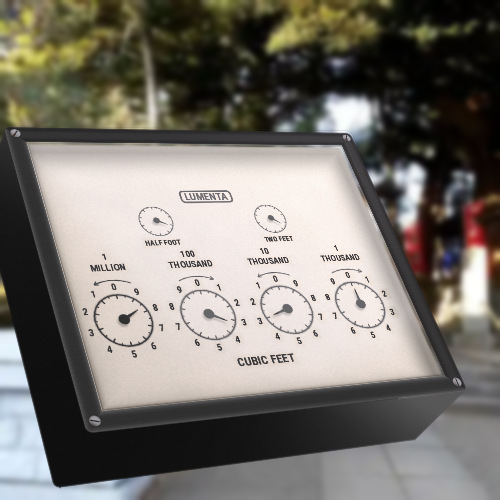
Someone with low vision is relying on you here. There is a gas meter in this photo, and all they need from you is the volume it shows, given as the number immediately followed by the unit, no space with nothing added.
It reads 833000ft³
